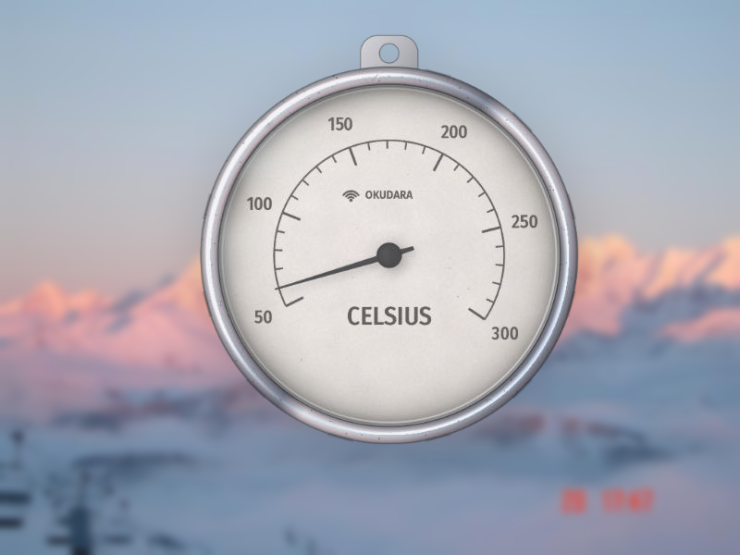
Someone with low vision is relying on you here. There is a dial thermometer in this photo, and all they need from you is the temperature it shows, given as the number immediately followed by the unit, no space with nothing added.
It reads 60°C
